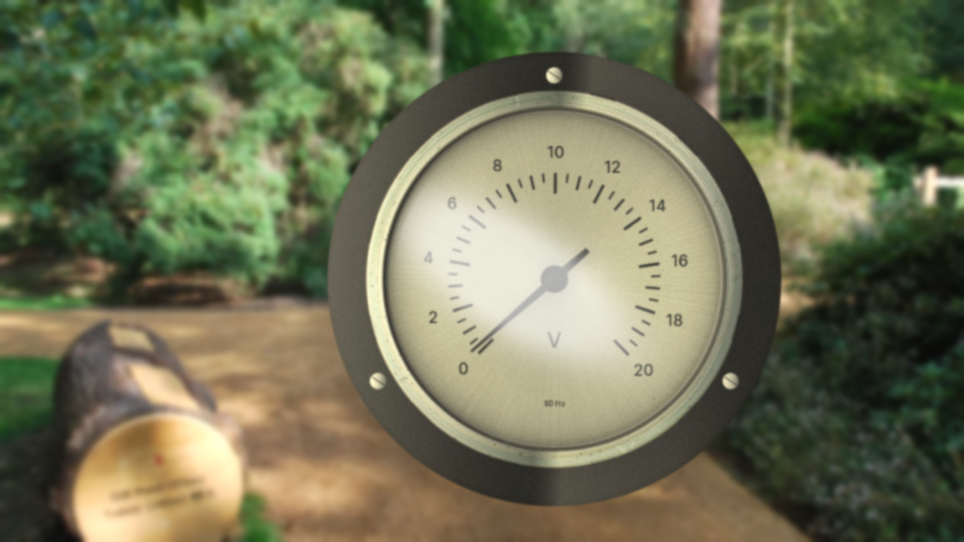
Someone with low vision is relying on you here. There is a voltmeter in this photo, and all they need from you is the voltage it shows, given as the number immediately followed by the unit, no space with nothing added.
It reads 0.25V
